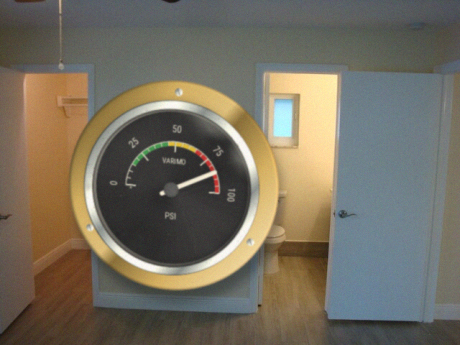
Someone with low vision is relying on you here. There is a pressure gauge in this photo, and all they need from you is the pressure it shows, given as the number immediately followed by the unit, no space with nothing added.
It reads 85psi
